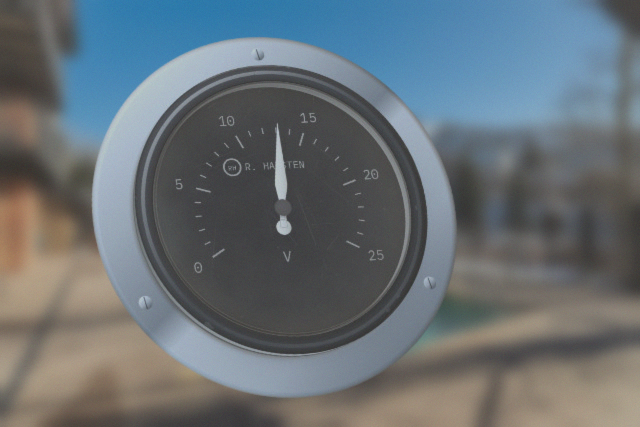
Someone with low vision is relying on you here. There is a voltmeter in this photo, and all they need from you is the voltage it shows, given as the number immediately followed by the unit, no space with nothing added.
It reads 13V
